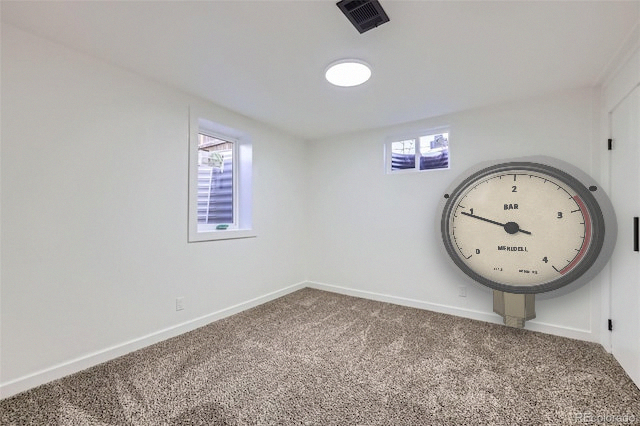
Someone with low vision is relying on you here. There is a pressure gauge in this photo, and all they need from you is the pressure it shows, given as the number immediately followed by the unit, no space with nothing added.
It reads 0.9bar
